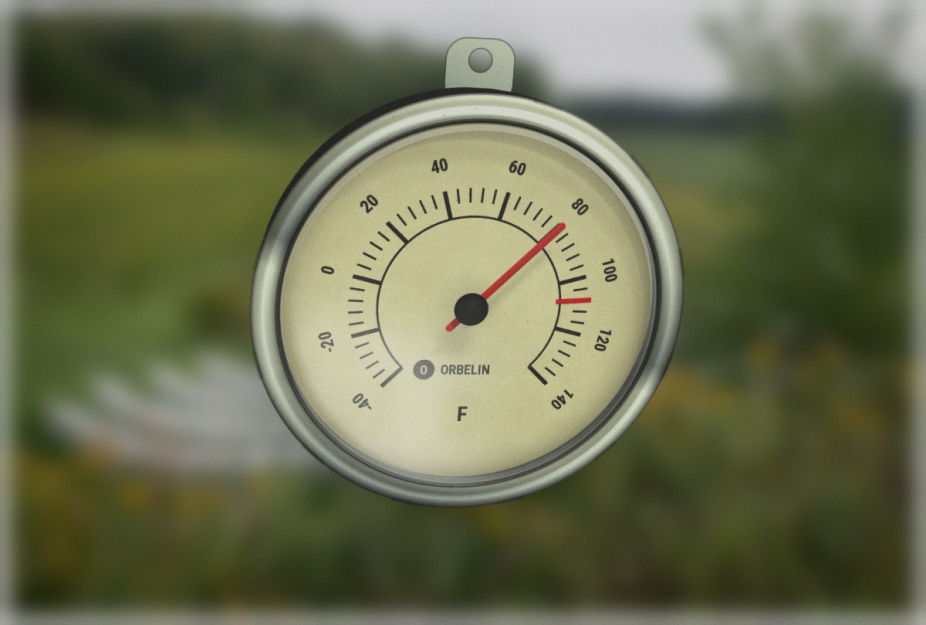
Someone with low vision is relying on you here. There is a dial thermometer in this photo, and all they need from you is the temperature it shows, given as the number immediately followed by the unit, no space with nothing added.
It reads 80°F
